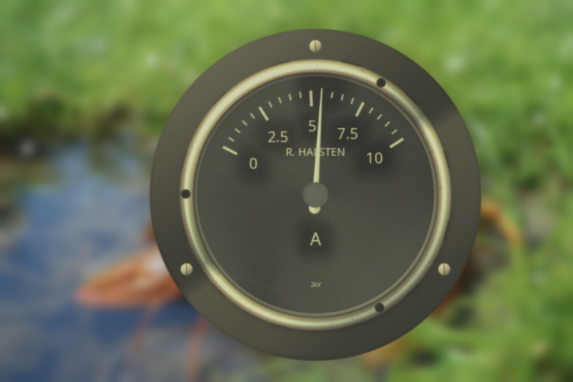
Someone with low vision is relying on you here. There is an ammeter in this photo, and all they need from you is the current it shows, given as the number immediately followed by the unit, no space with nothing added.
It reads 5.5A
